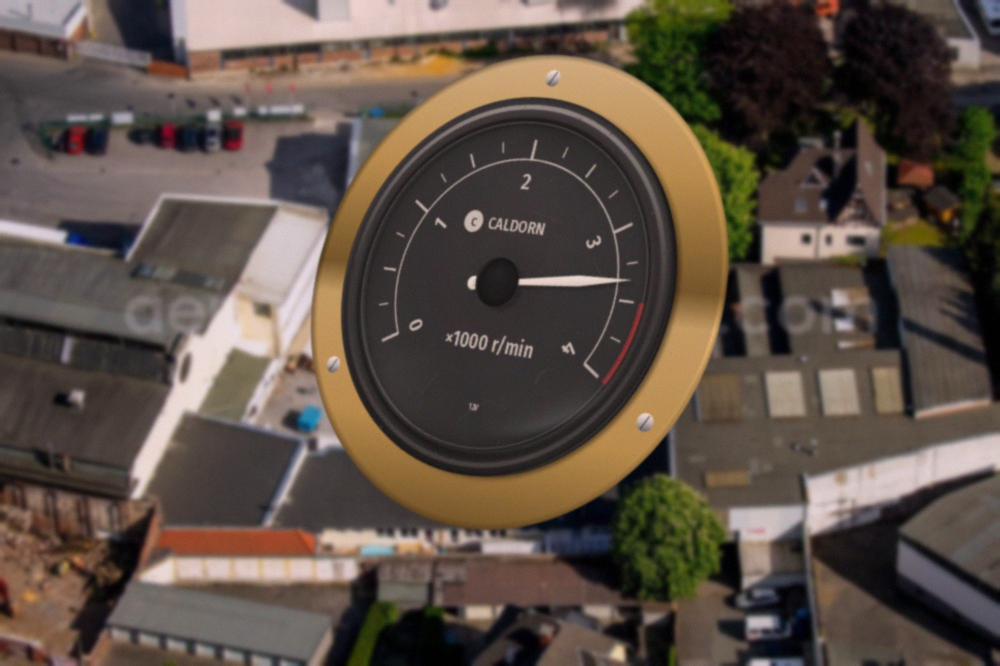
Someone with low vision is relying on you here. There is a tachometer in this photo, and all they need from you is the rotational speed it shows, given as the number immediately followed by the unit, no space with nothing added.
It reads 3375rpm
